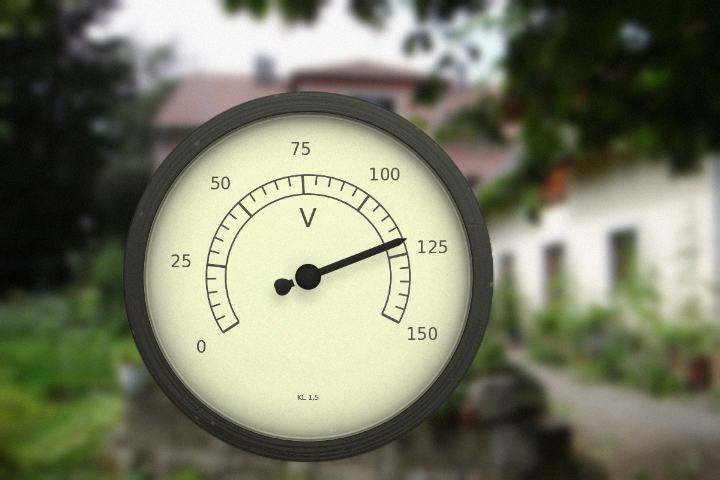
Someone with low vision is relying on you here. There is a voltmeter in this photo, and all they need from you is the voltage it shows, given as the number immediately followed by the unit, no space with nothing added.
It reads 120V
